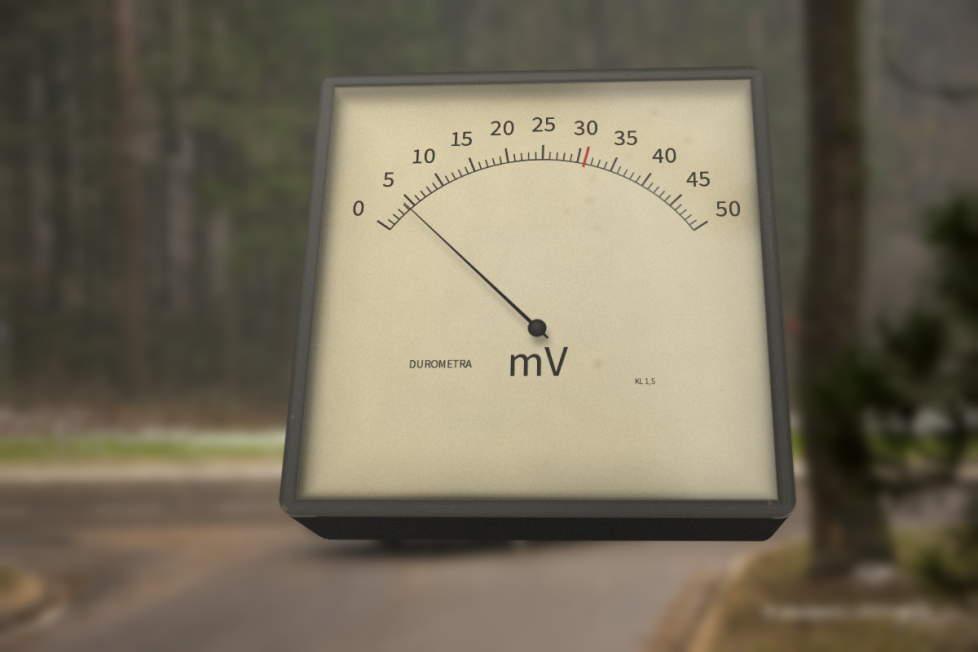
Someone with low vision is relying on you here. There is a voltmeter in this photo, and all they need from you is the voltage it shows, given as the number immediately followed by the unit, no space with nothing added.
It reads 4mV
